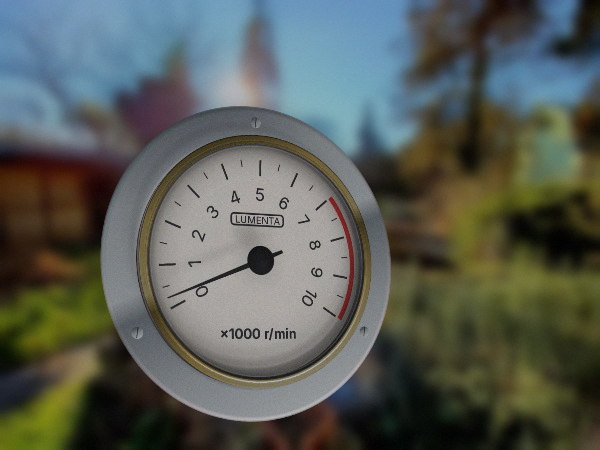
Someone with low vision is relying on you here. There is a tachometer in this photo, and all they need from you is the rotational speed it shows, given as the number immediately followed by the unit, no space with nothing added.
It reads 250rpm
